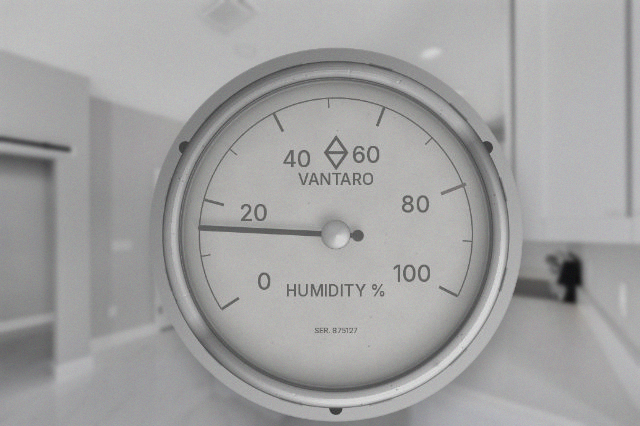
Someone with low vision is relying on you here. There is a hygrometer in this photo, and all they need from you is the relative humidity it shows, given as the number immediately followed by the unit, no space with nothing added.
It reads 15%
